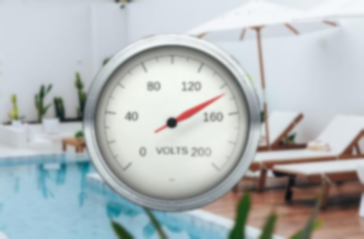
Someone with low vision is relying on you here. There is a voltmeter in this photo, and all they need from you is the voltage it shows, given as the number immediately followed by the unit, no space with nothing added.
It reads 145V
